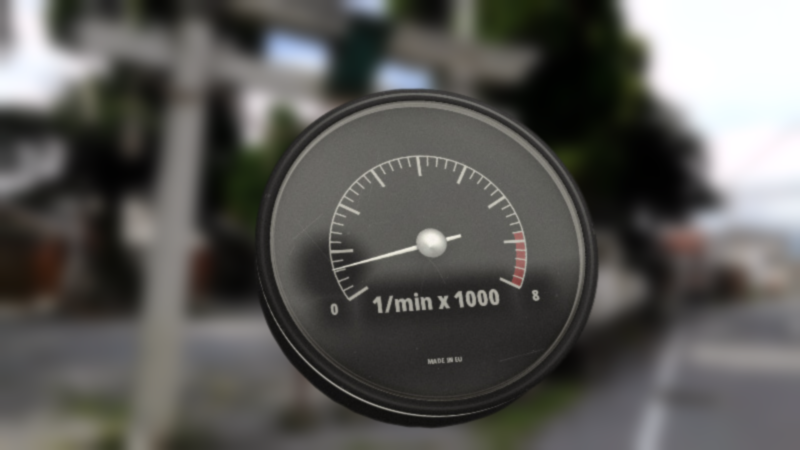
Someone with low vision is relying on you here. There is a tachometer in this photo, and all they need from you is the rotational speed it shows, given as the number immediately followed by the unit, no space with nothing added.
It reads 600rpm
